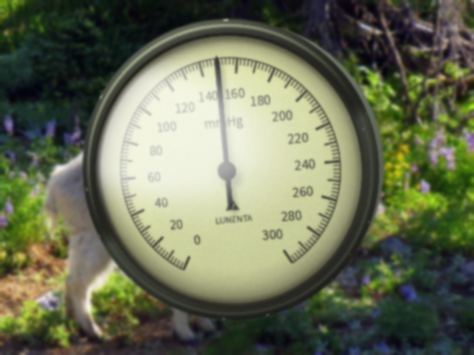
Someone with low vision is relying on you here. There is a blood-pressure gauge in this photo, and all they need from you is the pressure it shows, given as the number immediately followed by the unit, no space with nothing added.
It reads 150mmHg
